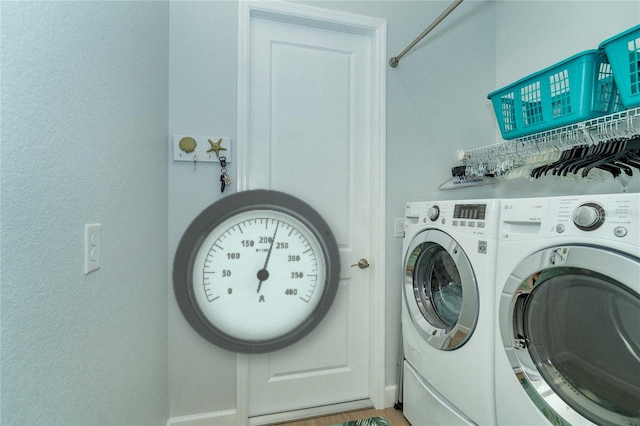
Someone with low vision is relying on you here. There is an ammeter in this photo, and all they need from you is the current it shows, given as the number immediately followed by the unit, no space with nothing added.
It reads 220A
